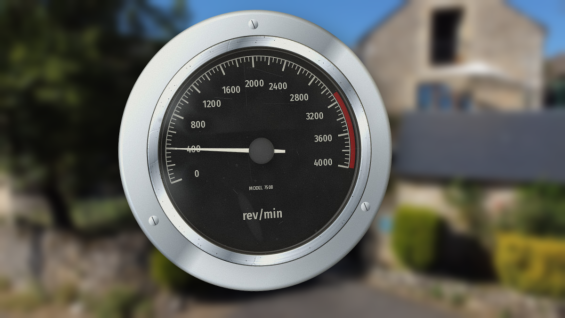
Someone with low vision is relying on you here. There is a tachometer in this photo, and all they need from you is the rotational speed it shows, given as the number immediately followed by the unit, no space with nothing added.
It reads 400rpm
